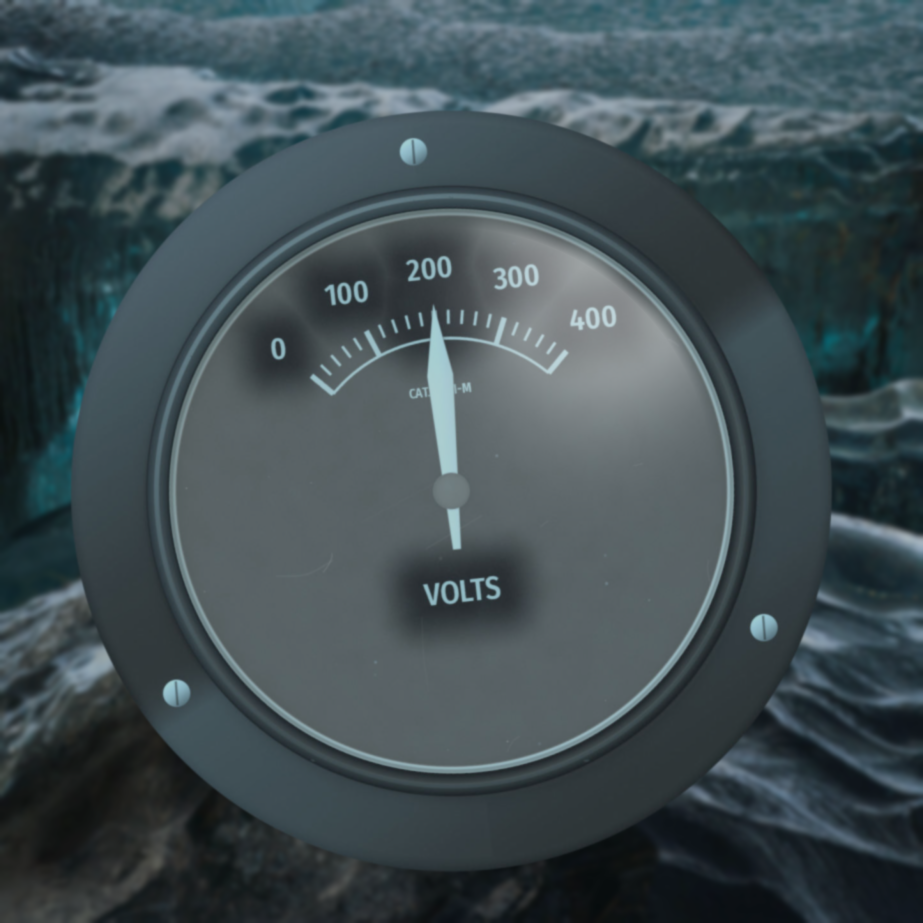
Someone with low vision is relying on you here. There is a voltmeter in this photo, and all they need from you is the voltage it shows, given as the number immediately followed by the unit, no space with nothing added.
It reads 200V
